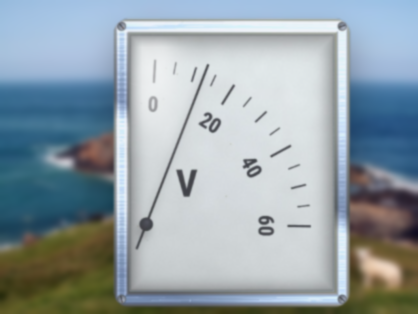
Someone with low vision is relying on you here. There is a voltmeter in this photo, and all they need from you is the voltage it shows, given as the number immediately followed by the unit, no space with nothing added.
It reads 12.5V
